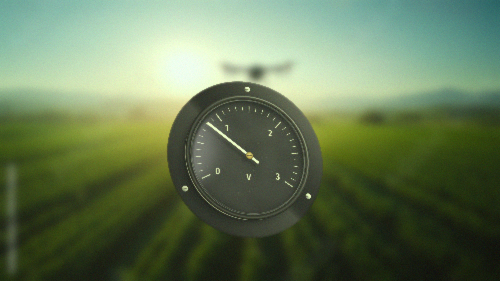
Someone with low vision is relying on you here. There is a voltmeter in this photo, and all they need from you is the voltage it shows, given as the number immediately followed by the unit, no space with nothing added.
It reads 0.8V
